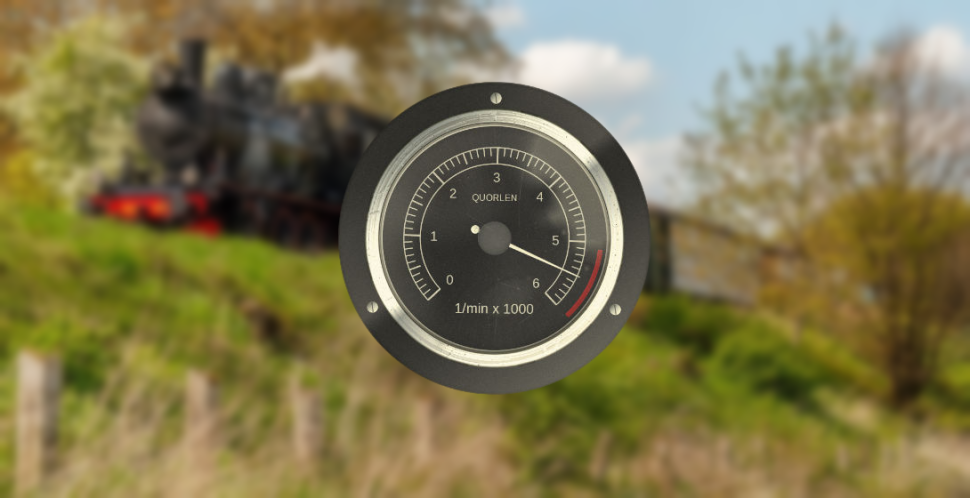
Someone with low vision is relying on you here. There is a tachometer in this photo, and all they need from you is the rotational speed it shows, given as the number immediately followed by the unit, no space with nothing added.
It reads 5500rpm
